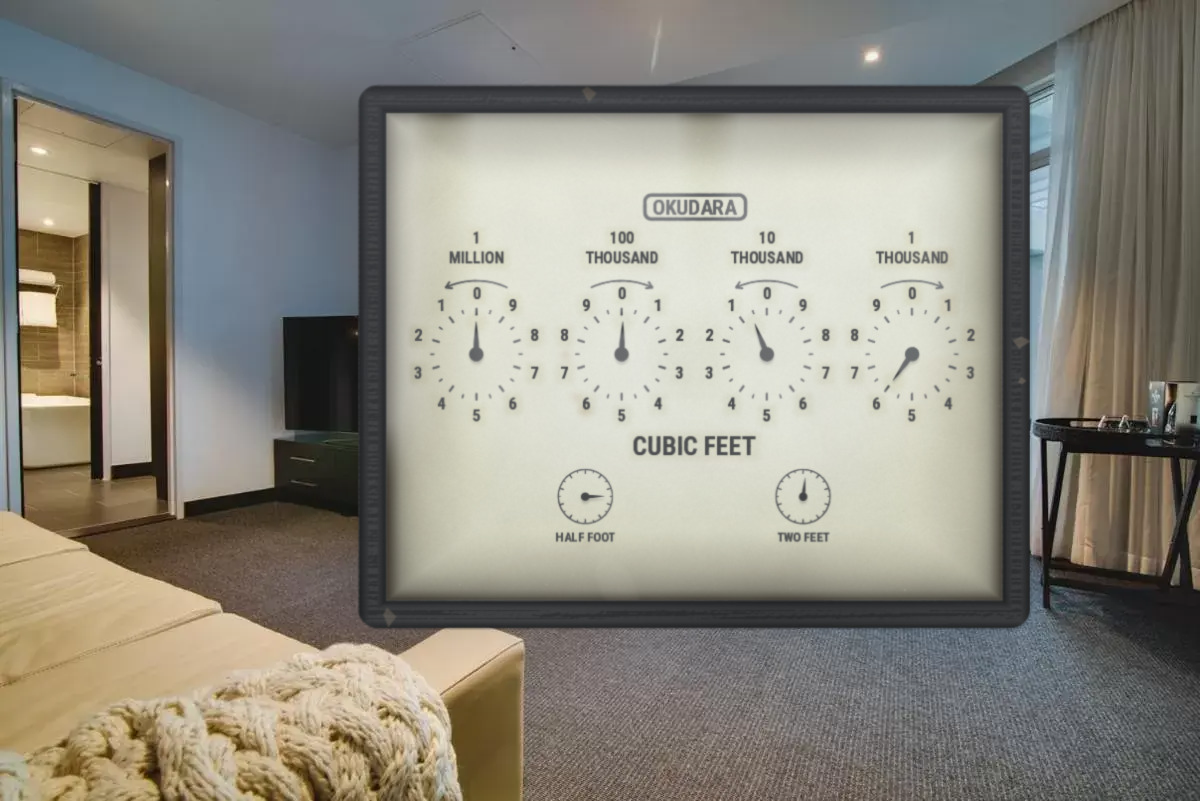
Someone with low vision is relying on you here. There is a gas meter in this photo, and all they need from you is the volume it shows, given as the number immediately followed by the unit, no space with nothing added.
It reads 600ft³
